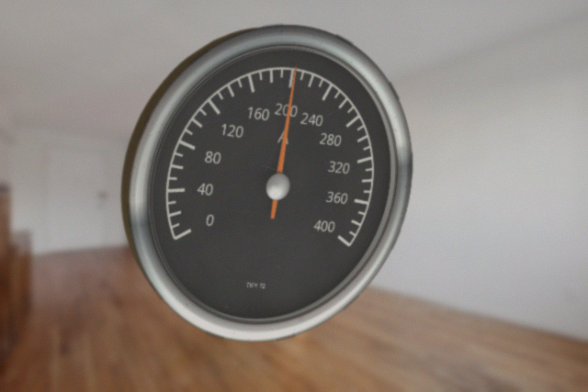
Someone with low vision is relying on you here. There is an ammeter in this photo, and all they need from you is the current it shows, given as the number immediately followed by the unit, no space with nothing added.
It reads 200A
